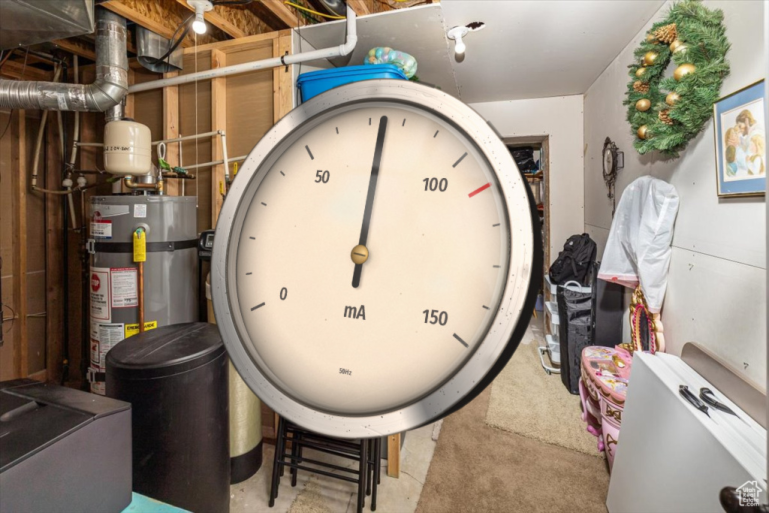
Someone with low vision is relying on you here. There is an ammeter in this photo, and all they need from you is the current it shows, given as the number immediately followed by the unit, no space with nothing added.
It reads 75mA
